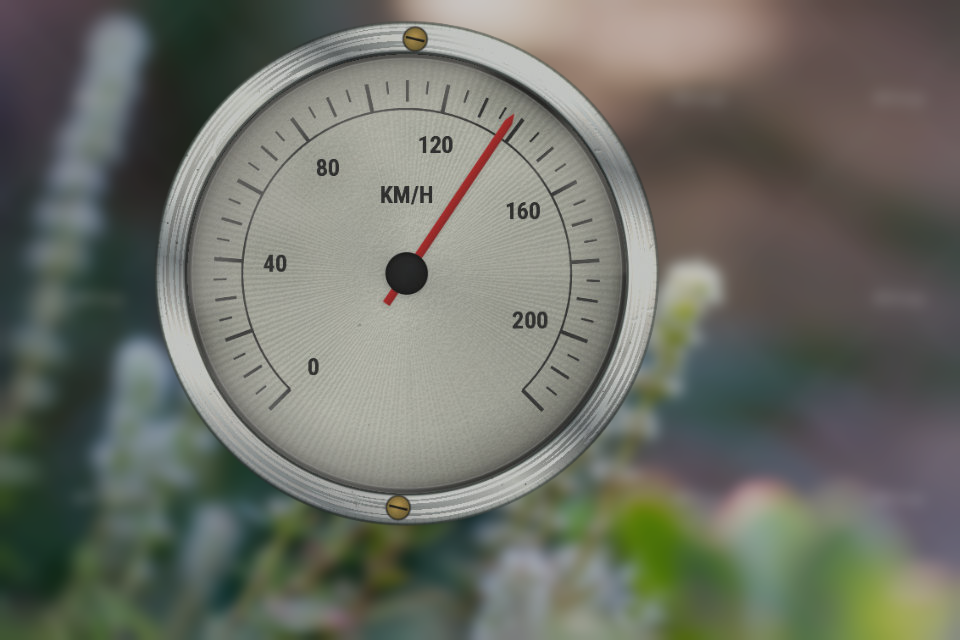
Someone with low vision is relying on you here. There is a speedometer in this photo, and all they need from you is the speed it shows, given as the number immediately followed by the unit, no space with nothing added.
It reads 137.5km/h
